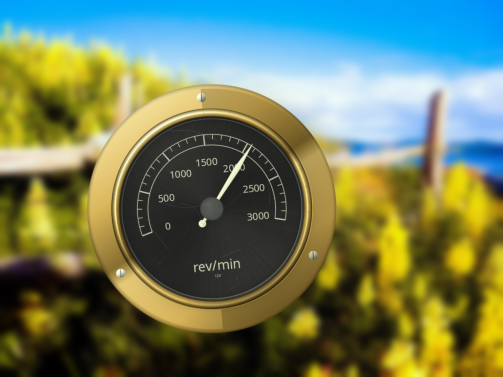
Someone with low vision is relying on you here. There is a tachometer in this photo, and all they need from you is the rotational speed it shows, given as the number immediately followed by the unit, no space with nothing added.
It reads 2050rpm
